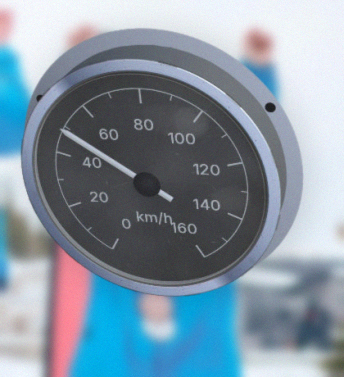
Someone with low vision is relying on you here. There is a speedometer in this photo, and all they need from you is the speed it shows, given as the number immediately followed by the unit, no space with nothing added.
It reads 50km/h
